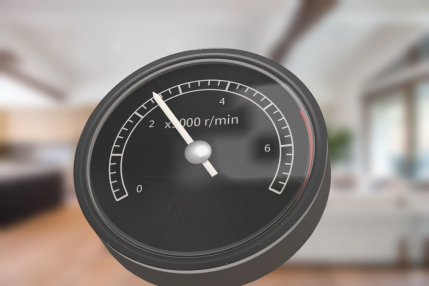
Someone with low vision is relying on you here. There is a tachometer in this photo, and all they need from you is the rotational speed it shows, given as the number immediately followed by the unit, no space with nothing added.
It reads 2500rpm
